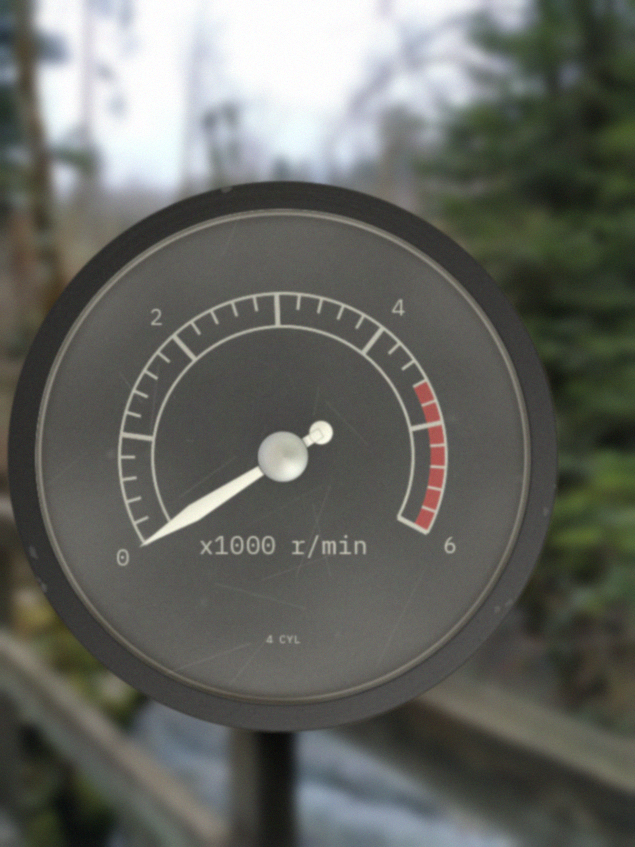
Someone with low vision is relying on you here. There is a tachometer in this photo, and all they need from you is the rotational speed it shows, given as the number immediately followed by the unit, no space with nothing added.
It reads 0rpm
